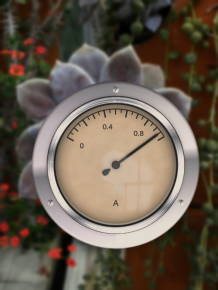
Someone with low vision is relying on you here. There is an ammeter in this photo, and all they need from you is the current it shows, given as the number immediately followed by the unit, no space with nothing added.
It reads 0.95A
